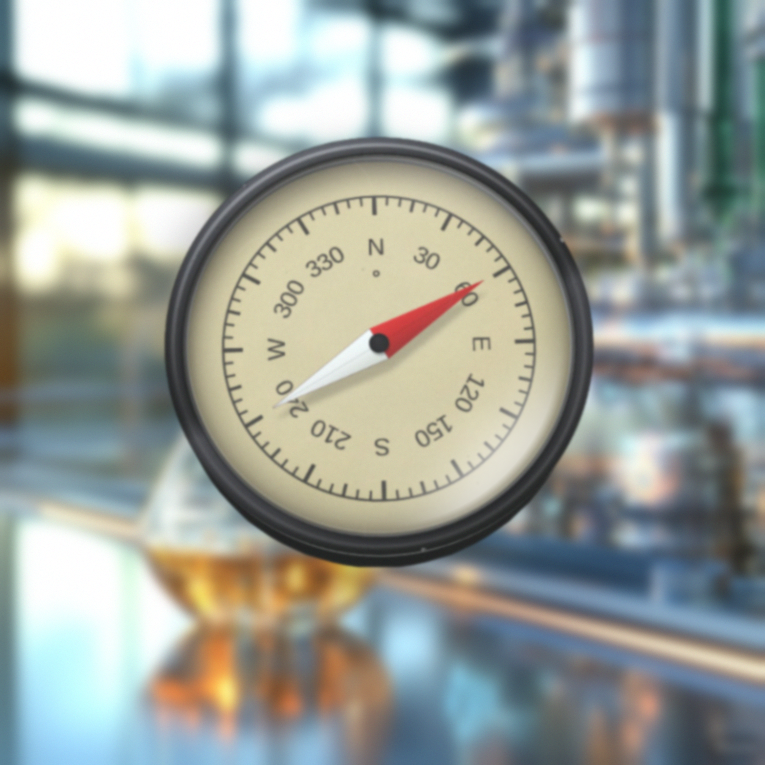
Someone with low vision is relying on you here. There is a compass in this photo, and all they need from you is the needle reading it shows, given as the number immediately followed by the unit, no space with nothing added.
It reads 60°
